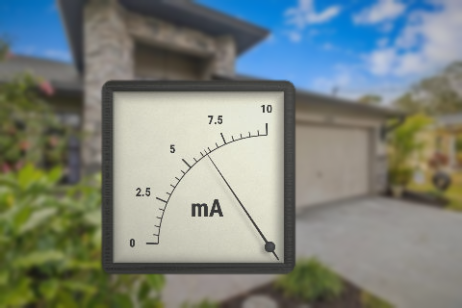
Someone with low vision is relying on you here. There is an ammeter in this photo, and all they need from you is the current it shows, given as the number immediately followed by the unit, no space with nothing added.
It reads 6.25mA
